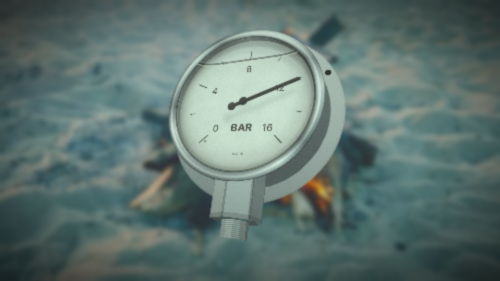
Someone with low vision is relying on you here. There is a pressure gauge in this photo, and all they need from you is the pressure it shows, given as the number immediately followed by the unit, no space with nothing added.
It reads 12bar
